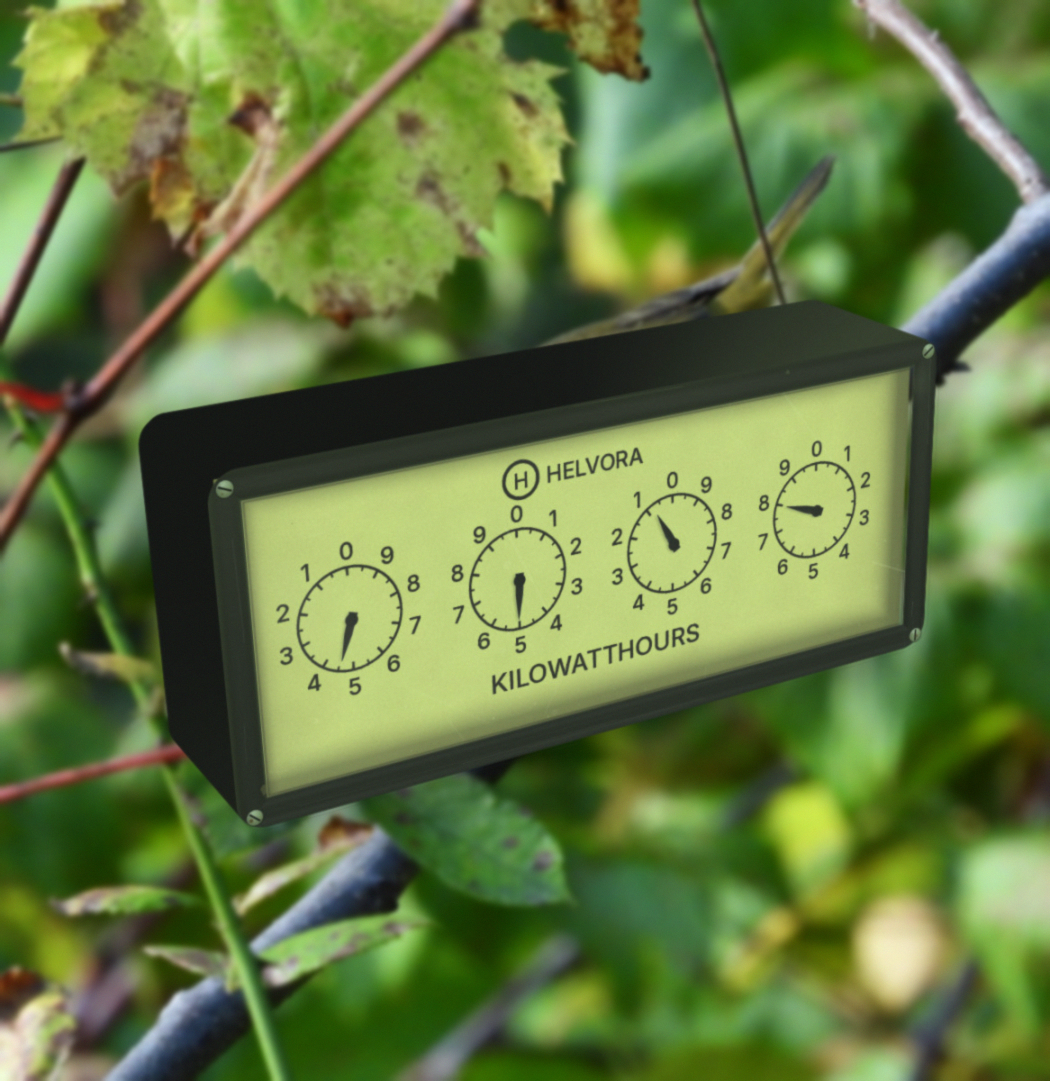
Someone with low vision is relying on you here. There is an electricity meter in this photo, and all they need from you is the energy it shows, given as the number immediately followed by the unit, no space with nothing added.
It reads 4508kWh
